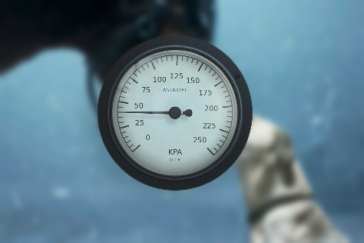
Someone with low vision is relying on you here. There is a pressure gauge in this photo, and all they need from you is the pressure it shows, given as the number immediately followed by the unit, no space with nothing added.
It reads 40kPa
